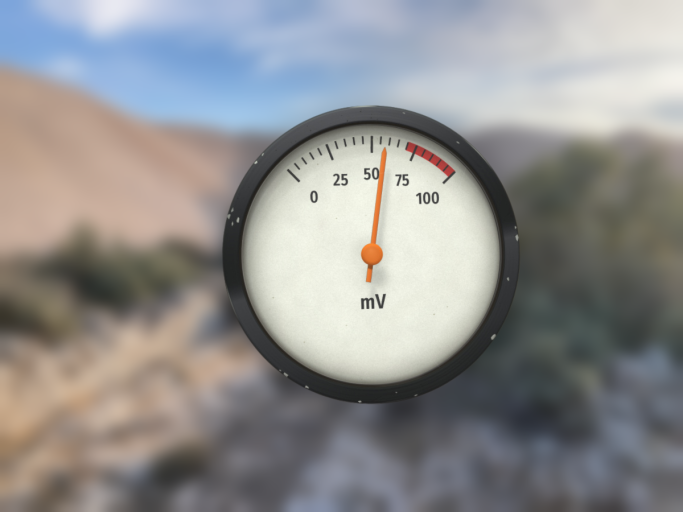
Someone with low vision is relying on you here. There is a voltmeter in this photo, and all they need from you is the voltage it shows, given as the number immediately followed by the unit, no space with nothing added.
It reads 57.5mV
